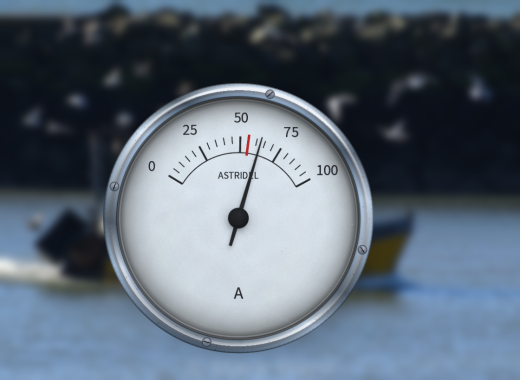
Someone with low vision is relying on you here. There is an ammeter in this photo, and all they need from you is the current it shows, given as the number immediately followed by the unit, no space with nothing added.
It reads 62.5A
